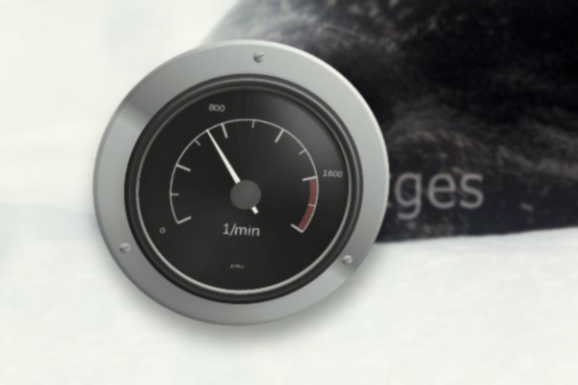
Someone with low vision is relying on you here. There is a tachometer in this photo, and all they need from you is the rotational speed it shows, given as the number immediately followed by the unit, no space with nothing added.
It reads 700rpm
